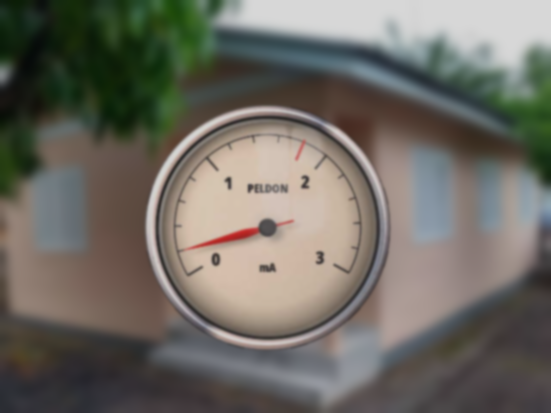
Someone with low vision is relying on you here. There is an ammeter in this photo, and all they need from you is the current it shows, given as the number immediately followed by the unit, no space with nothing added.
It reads 0.2mA
